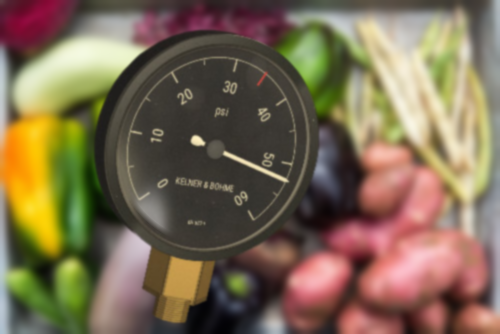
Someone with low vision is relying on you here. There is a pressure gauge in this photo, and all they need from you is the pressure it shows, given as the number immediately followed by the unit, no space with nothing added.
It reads 52.5psi
